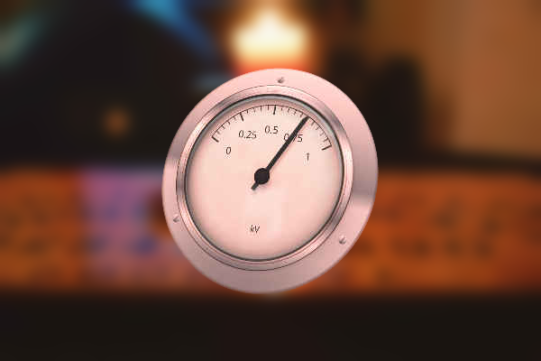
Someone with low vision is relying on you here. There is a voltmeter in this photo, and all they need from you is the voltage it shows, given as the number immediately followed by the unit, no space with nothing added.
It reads 0.75kV
